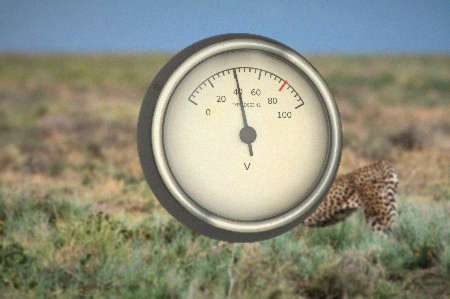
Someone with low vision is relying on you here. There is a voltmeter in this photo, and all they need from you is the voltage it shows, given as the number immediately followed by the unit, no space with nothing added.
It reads 40V
